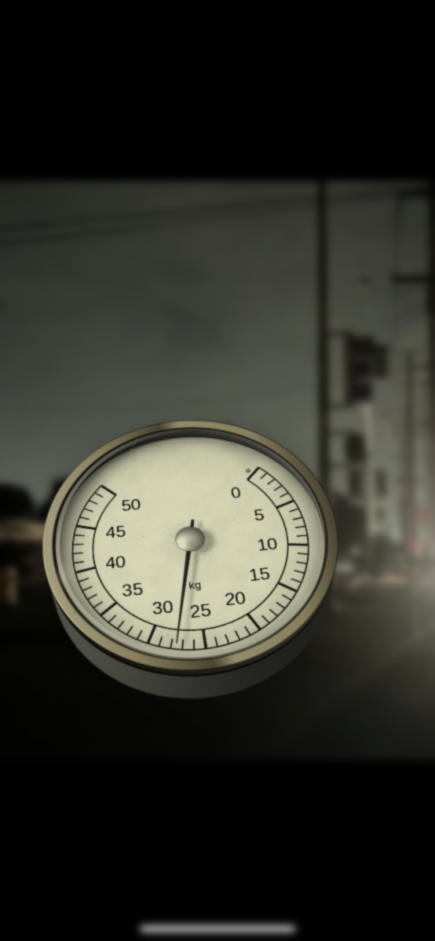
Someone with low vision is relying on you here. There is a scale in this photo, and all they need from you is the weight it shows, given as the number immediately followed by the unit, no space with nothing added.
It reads 27.5kg
